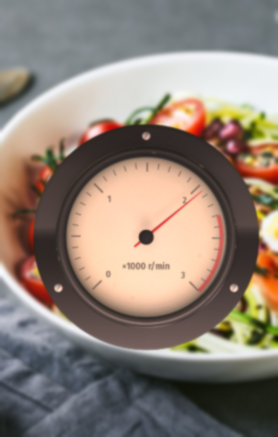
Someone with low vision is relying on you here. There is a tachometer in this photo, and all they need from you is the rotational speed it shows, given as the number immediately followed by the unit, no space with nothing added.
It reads 2050rpm
